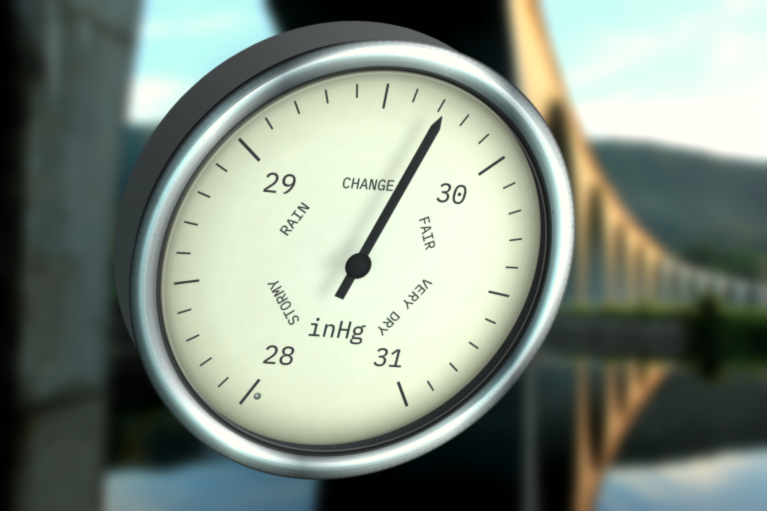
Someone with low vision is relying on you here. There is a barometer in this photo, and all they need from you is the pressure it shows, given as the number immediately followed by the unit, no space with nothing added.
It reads 29.7inHg
